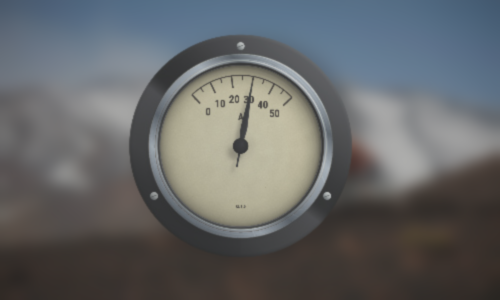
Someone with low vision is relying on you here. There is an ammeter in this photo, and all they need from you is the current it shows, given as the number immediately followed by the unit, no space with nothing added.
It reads 30A
